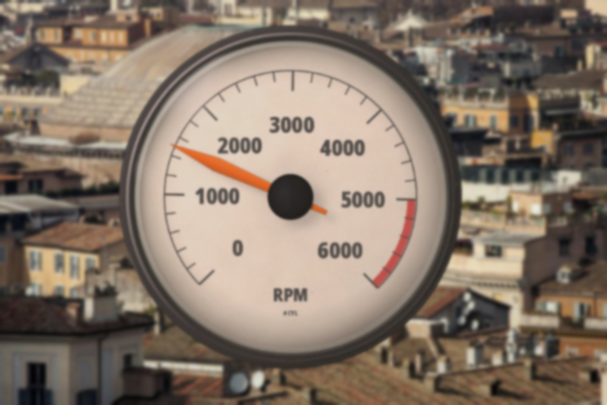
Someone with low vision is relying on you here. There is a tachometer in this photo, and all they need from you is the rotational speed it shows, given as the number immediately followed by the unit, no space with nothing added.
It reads 1500rpm
